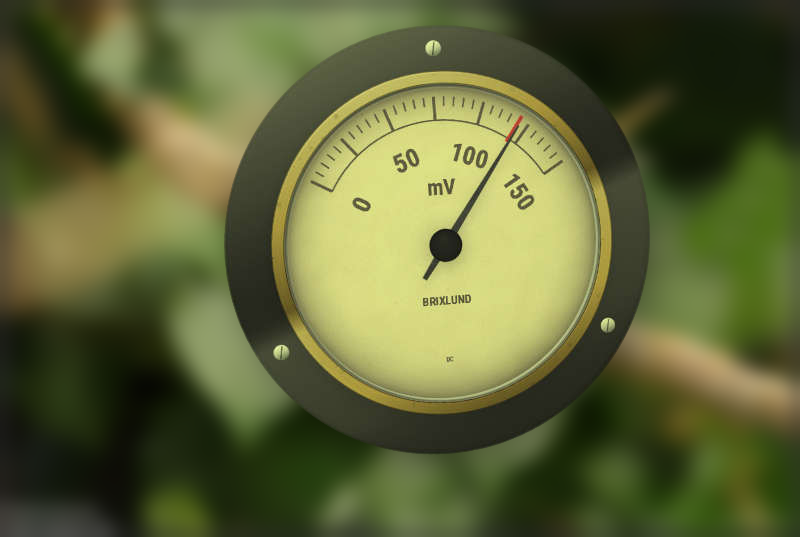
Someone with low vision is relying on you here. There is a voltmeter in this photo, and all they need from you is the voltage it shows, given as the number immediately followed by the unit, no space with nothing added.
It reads 120mV
